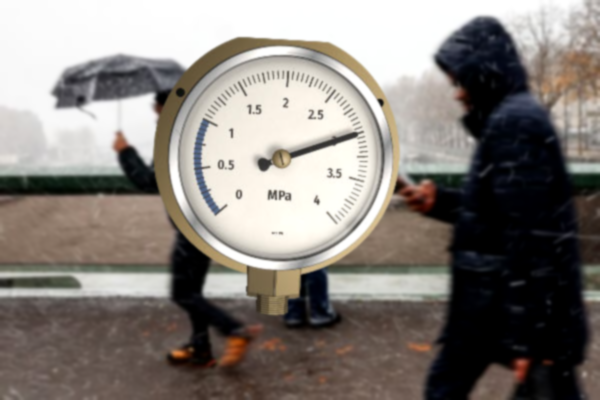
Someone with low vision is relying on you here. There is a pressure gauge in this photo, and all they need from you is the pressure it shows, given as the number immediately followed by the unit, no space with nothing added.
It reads 3MPa
